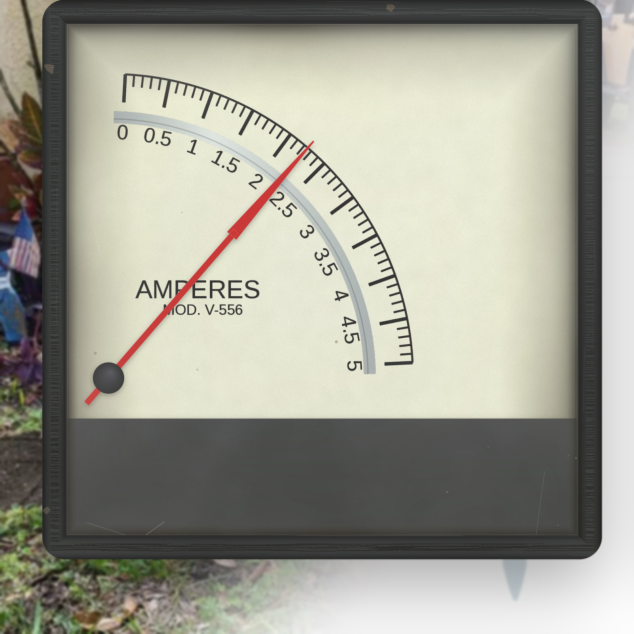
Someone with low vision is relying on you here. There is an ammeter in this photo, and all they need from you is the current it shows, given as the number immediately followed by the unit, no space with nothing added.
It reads 2.25A
